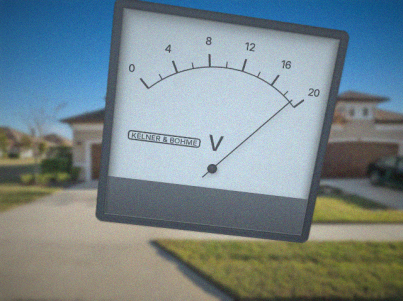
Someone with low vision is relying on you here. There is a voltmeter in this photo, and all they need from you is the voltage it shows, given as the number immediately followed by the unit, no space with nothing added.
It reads 19V
